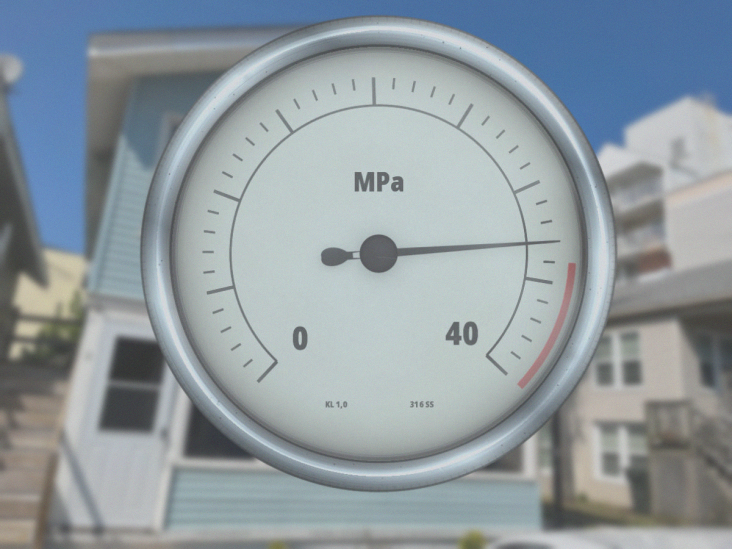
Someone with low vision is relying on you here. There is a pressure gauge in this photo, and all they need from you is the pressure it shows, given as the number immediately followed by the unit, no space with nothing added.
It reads 33MPa
